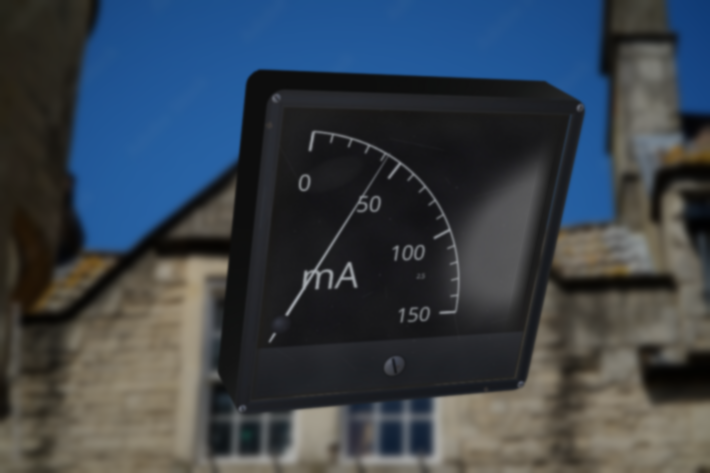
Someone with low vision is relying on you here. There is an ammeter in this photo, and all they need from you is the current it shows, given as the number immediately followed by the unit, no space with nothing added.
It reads 40mA
